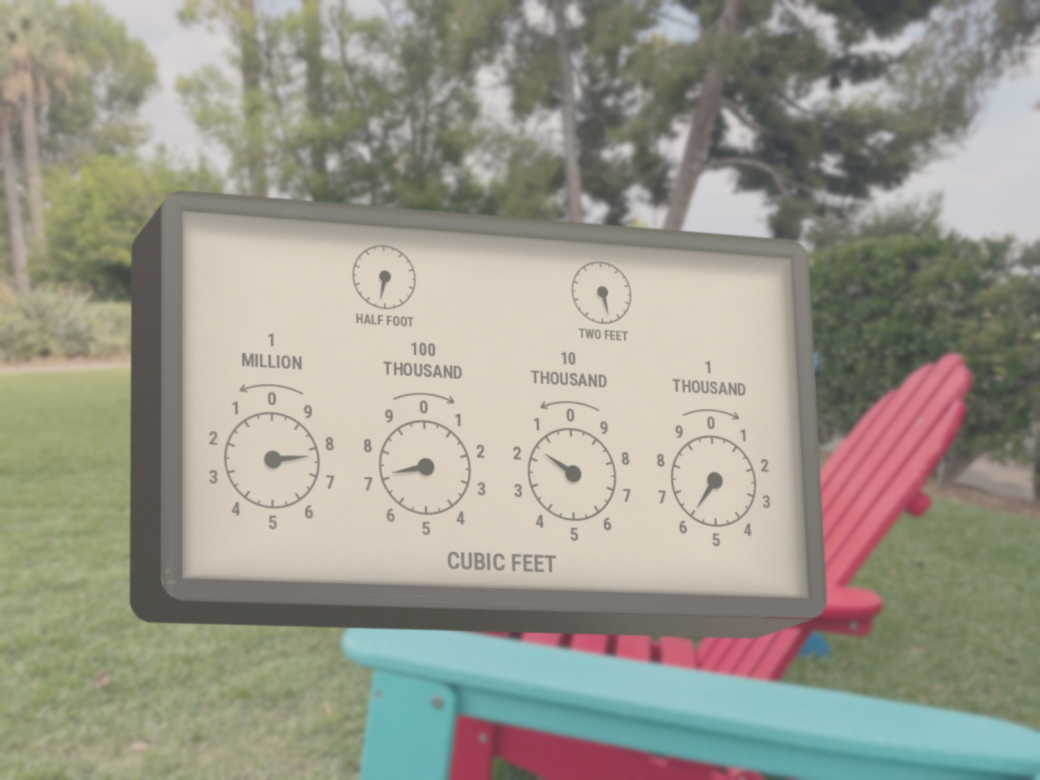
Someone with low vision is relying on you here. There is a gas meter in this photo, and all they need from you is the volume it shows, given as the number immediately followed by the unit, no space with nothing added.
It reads 771600ft³
